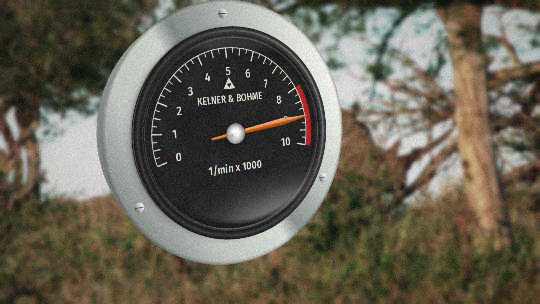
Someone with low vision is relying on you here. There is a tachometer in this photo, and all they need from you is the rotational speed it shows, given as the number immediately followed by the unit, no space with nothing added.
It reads 9000rpm
